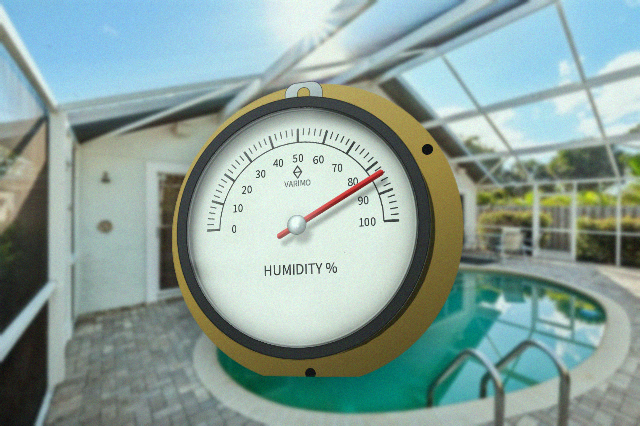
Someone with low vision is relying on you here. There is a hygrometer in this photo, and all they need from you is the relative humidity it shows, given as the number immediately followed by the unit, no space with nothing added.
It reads 84%
